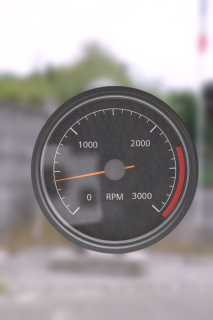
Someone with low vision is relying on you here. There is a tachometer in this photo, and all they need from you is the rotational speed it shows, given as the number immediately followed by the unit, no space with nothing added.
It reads 400rpm
